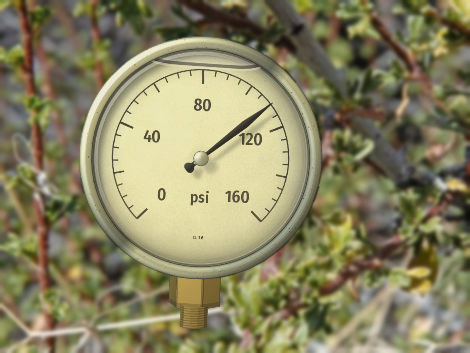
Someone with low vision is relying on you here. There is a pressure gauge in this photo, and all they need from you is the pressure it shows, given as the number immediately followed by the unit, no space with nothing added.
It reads 110psi
